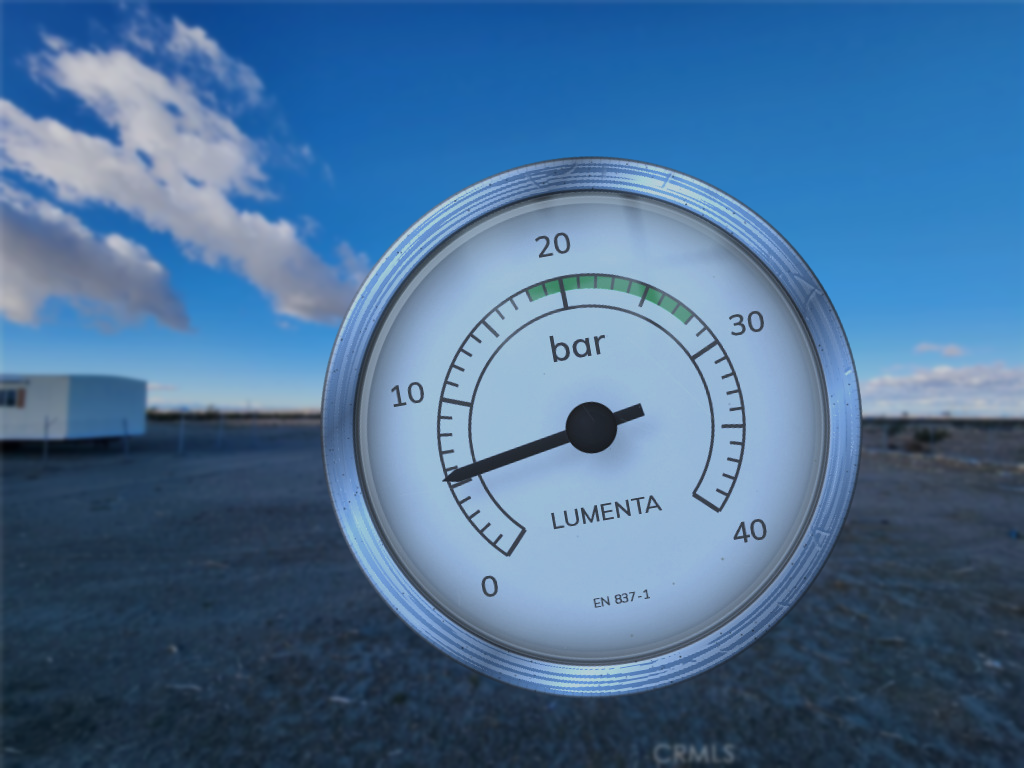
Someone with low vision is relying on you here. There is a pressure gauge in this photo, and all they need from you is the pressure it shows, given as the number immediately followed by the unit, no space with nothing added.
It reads 5.5bar
